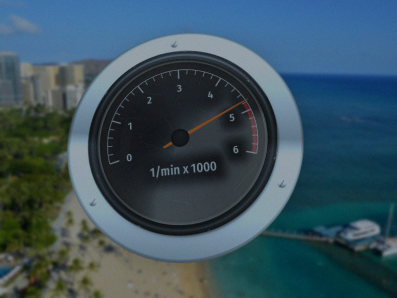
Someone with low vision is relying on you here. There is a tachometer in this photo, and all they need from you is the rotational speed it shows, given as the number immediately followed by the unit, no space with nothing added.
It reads 4800rpm
